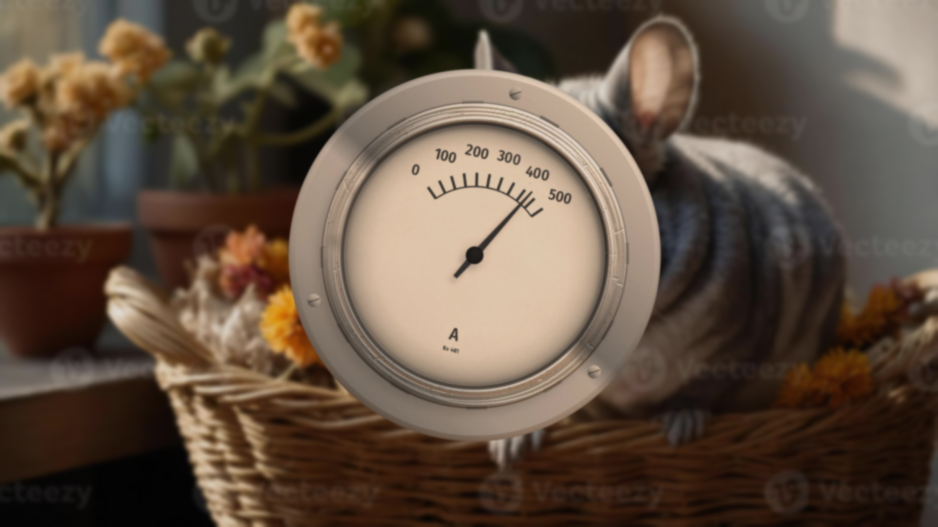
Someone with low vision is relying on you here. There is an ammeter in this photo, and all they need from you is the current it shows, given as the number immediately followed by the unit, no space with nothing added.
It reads 425A
